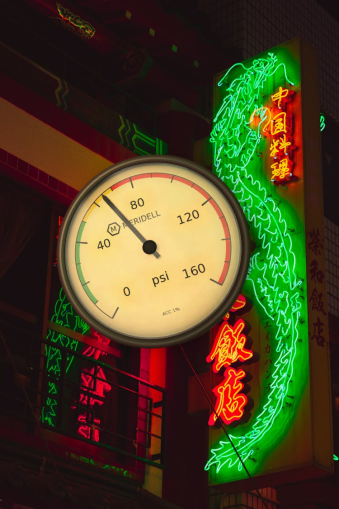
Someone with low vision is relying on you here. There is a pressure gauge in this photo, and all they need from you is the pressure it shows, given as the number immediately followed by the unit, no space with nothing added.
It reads 65psi
